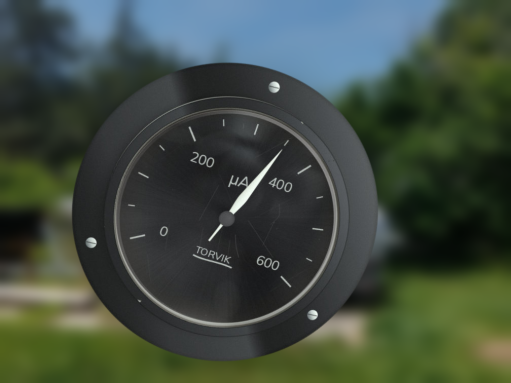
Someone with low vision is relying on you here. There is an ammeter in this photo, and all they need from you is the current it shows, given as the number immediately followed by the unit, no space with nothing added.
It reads 350µA
